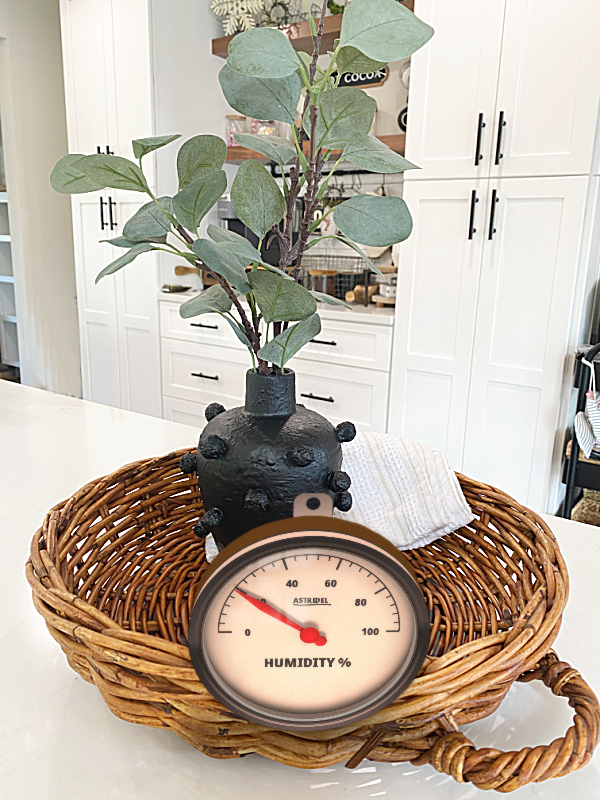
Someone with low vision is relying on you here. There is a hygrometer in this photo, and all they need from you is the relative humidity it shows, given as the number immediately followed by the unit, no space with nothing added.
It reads 20%
